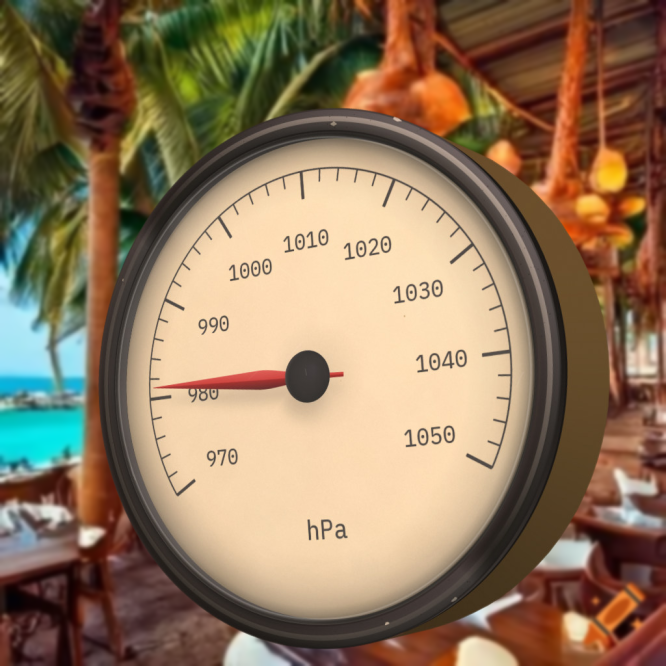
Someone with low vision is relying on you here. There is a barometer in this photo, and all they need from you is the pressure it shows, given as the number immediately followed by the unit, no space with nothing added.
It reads 981hPa
